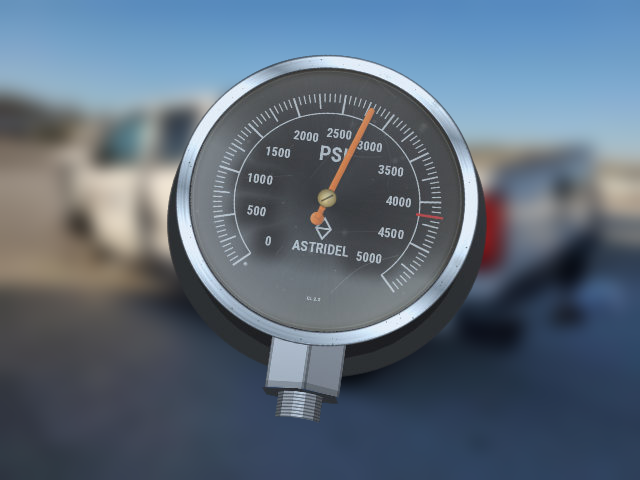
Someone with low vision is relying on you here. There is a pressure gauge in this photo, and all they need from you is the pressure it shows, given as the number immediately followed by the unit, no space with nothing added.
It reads 2800psi
